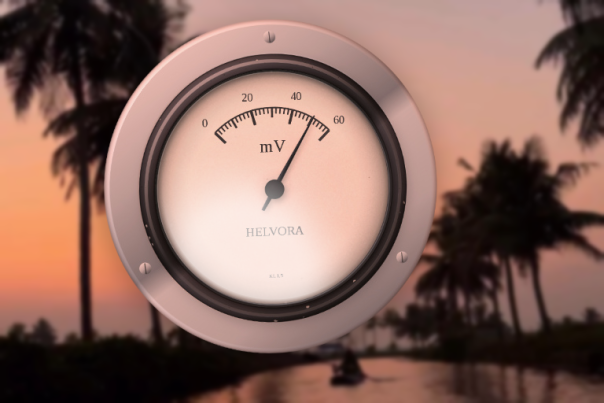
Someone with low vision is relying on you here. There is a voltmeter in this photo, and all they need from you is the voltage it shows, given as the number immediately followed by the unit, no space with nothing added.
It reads 50mV
